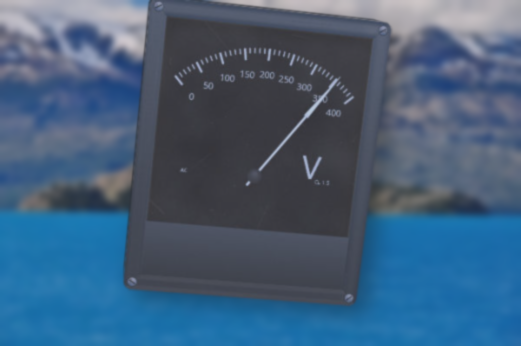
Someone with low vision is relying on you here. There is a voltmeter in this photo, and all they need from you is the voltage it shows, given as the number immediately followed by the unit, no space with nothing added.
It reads 350V
